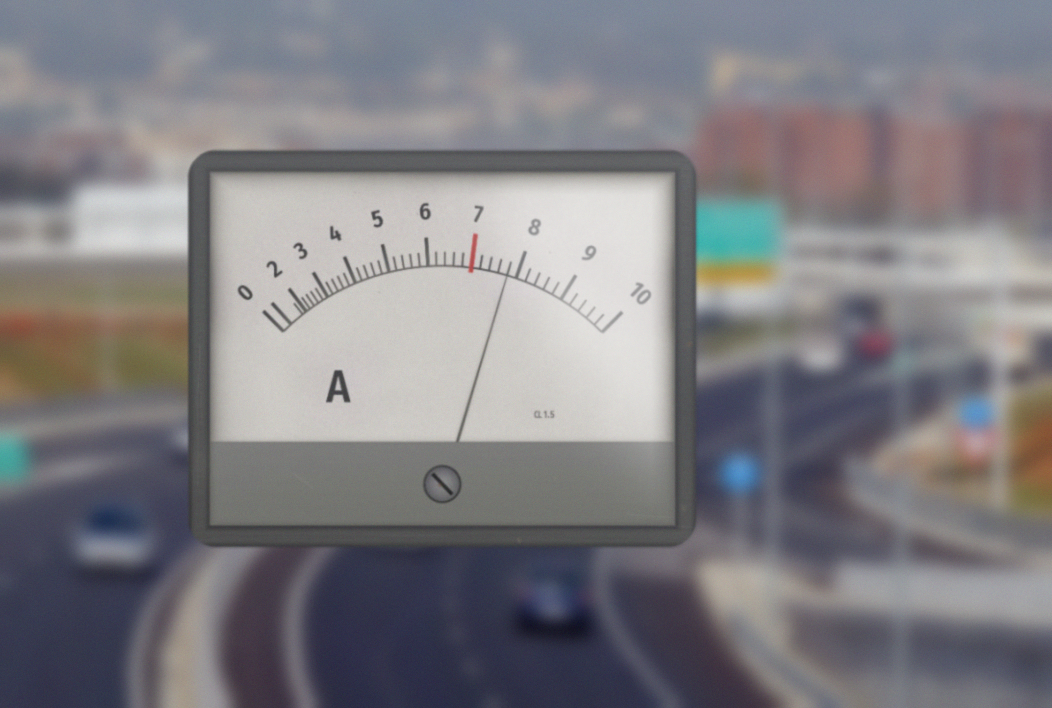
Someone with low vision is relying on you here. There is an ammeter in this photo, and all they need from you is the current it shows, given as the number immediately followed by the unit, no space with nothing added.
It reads 7.8A
